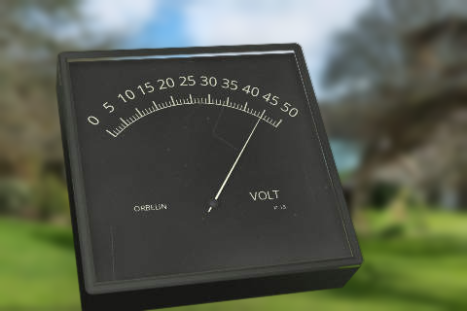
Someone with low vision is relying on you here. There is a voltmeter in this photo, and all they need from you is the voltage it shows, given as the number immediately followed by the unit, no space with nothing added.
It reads 45V
